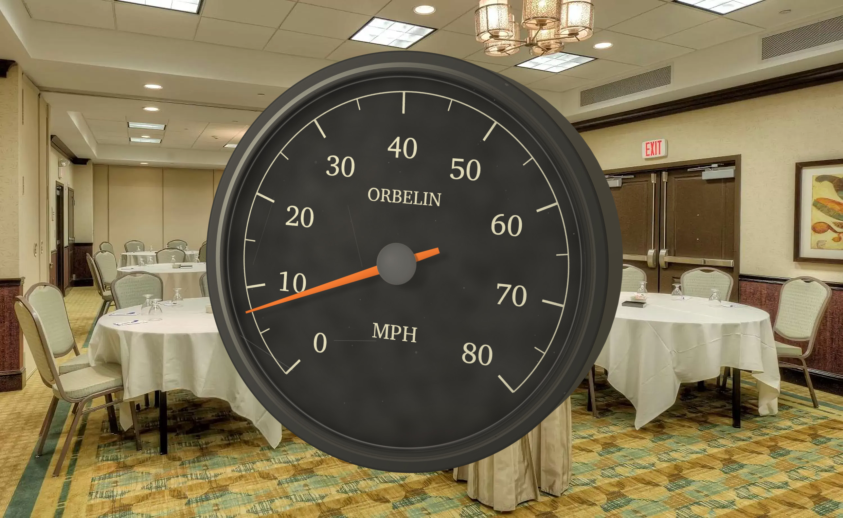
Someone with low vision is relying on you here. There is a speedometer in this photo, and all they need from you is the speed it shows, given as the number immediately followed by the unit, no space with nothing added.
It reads 7.5mph
